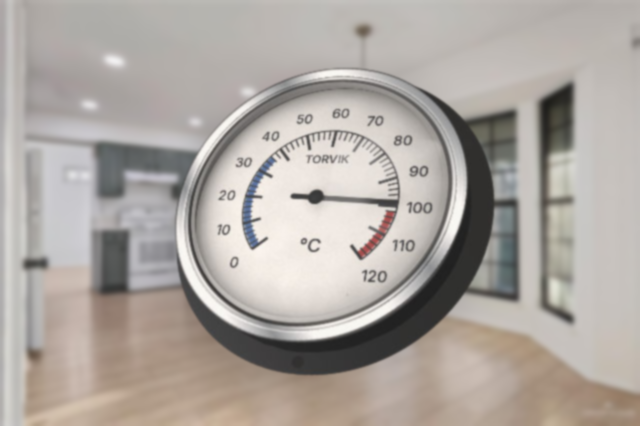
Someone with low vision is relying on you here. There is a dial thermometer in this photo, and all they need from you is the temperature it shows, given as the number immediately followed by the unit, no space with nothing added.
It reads 100°C
